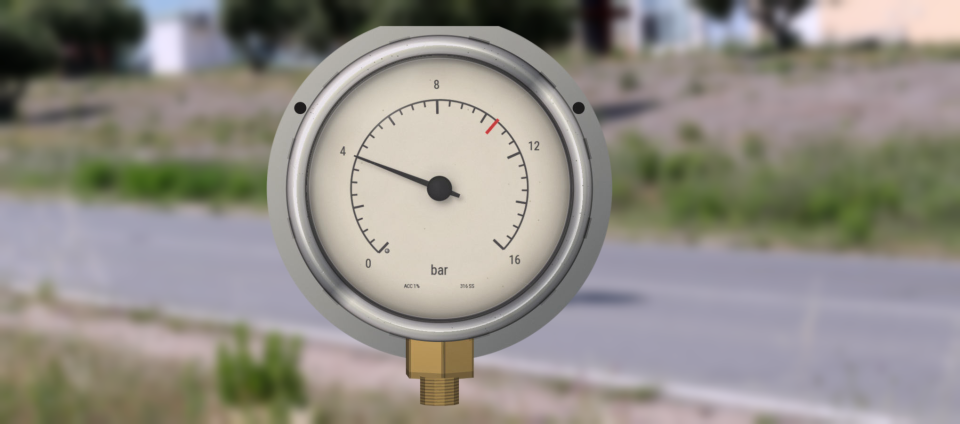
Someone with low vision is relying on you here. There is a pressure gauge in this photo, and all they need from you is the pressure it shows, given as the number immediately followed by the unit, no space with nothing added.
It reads 4bar
